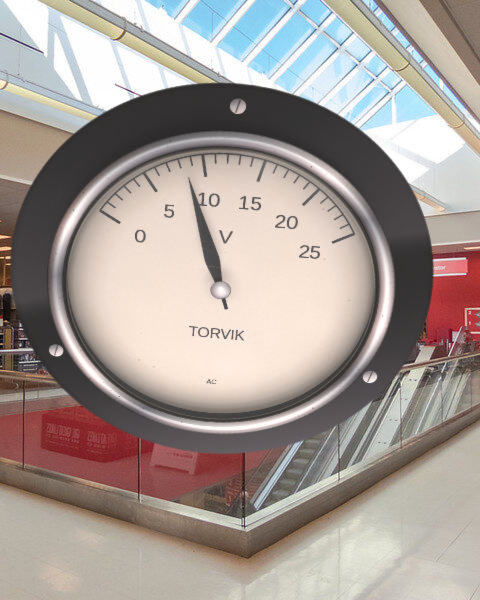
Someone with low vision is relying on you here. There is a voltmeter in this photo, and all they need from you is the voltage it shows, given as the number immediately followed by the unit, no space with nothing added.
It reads 8.5V
